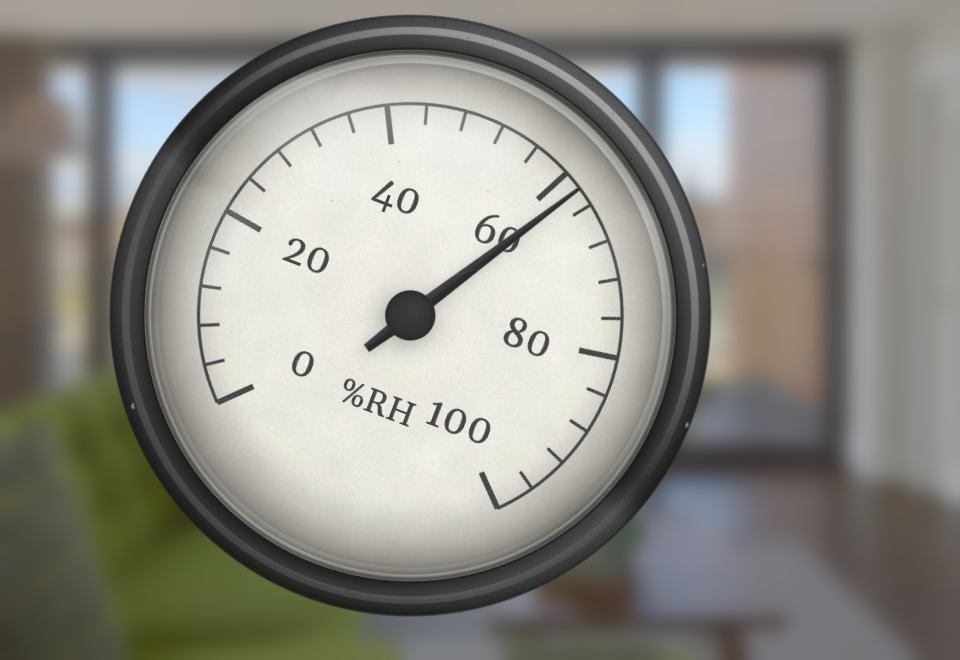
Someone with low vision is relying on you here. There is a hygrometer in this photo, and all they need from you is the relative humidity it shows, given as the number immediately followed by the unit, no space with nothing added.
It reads 62%
